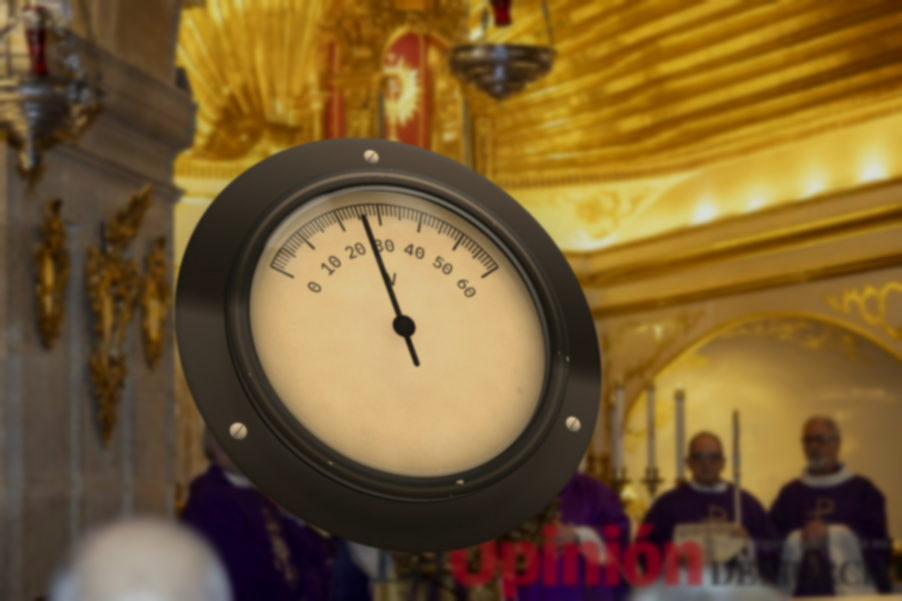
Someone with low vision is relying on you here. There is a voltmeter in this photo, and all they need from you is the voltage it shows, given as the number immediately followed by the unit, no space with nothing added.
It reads 25V
